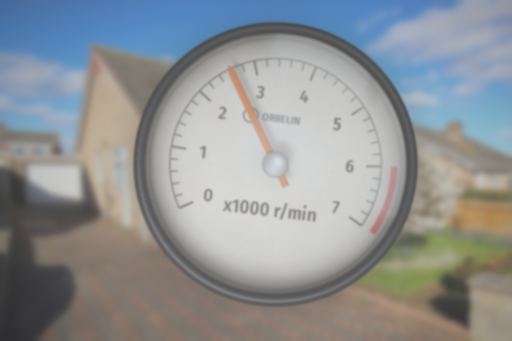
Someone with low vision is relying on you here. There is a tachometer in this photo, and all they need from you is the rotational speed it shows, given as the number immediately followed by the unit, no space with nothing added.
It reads 2600rpm
